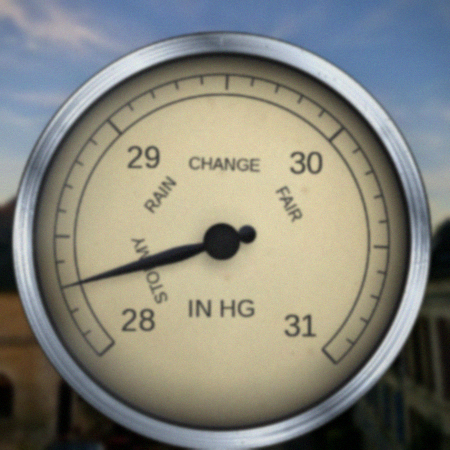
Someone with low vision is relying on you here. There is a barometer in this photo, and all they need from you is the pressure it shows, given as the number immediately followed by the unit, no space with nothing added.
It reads 28.3inHg
